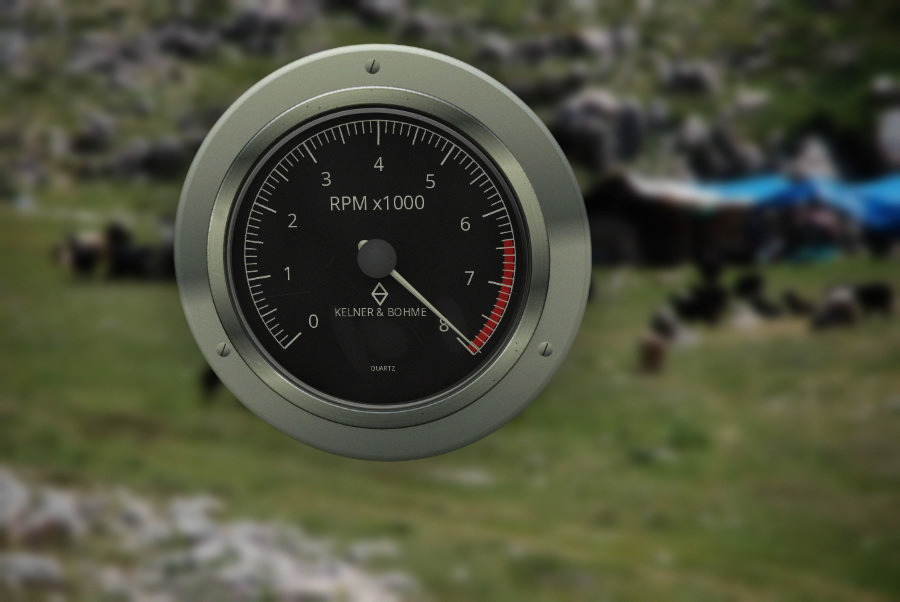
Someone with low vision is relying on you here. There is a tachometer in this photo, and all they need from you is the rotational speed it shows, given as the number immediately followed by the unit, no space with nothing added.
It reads 7900rpm
